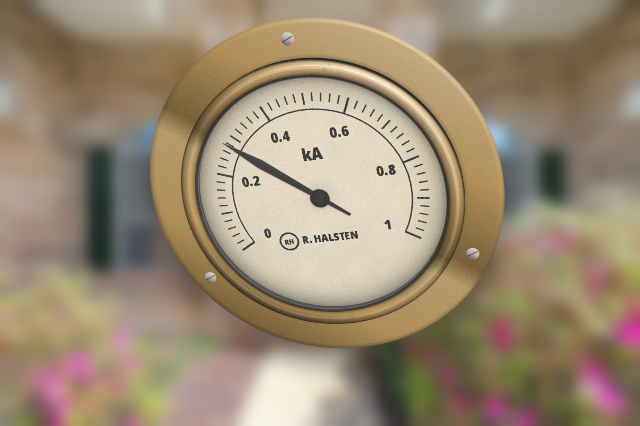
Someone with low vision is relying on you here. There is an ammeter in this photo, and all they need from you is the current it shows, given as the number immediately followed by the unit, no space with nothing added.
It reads 0.28kA
